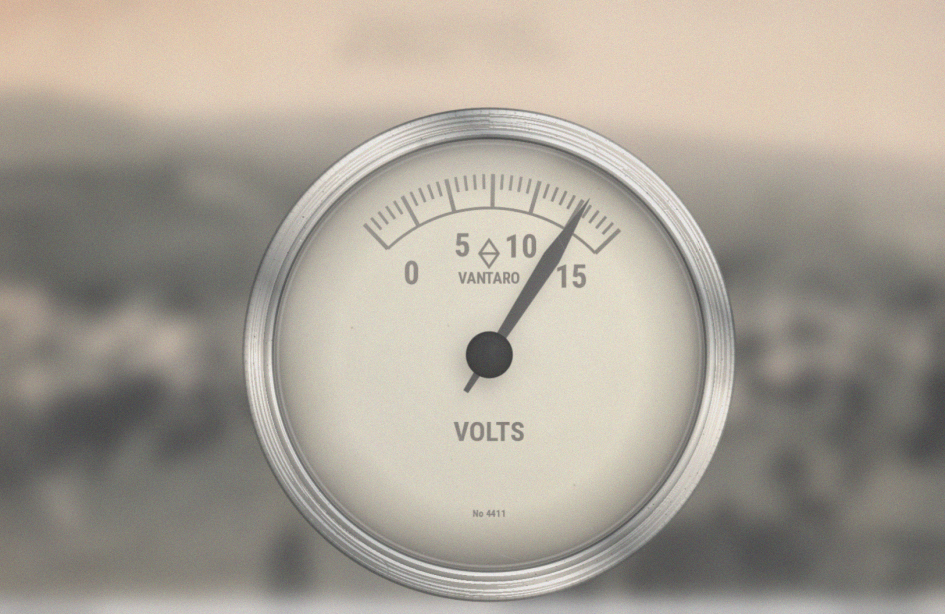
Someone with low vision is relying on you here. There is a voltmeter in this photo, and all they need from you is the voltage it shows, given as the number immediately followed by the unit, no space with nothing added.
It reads 12.75V
